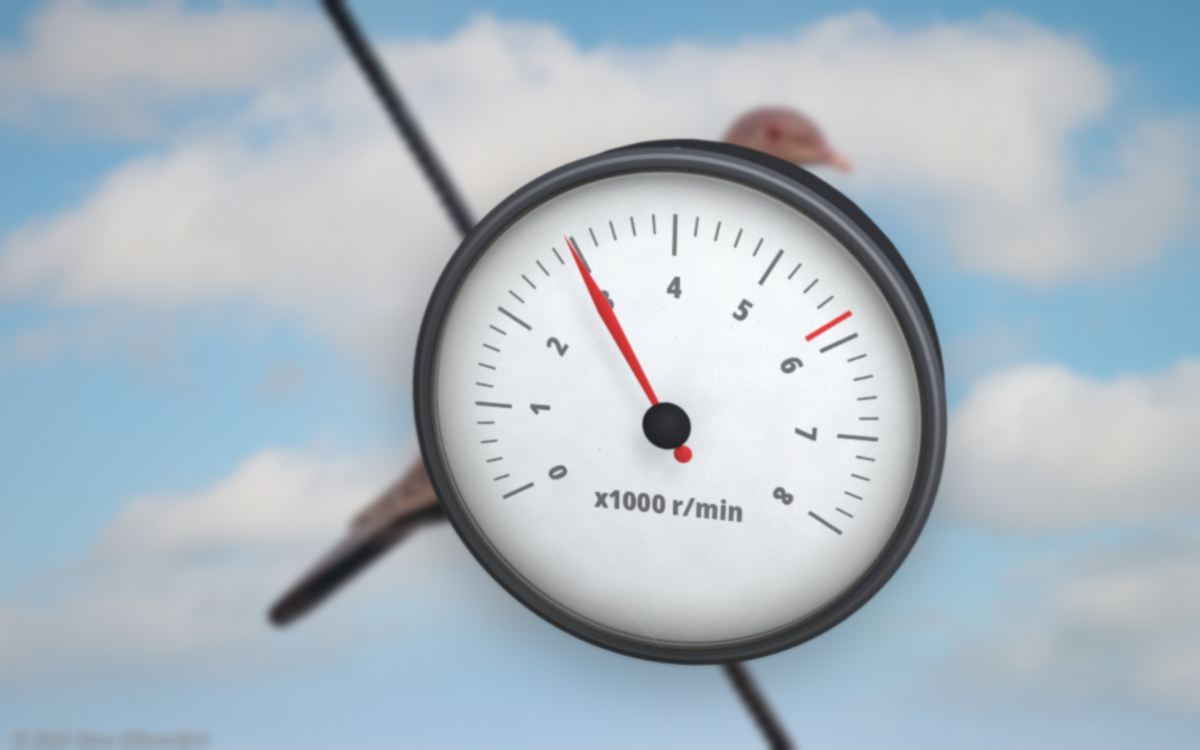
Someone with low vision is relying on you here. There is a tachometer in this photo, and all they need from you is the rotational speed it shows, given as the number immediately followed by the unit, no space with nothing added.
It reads 3000rpm
